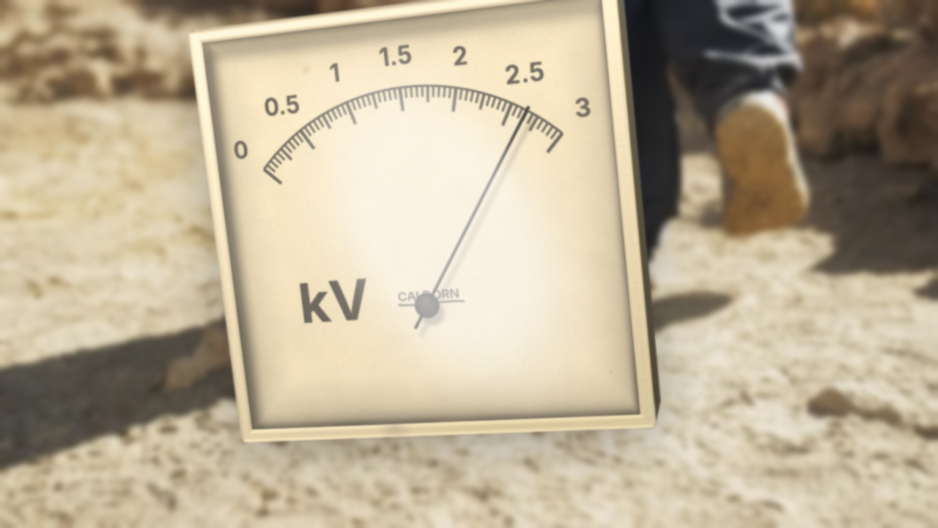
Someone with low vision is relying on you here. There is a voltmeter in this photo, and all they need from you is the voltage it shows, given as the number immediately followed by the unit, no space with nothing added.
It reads 2.65kV
